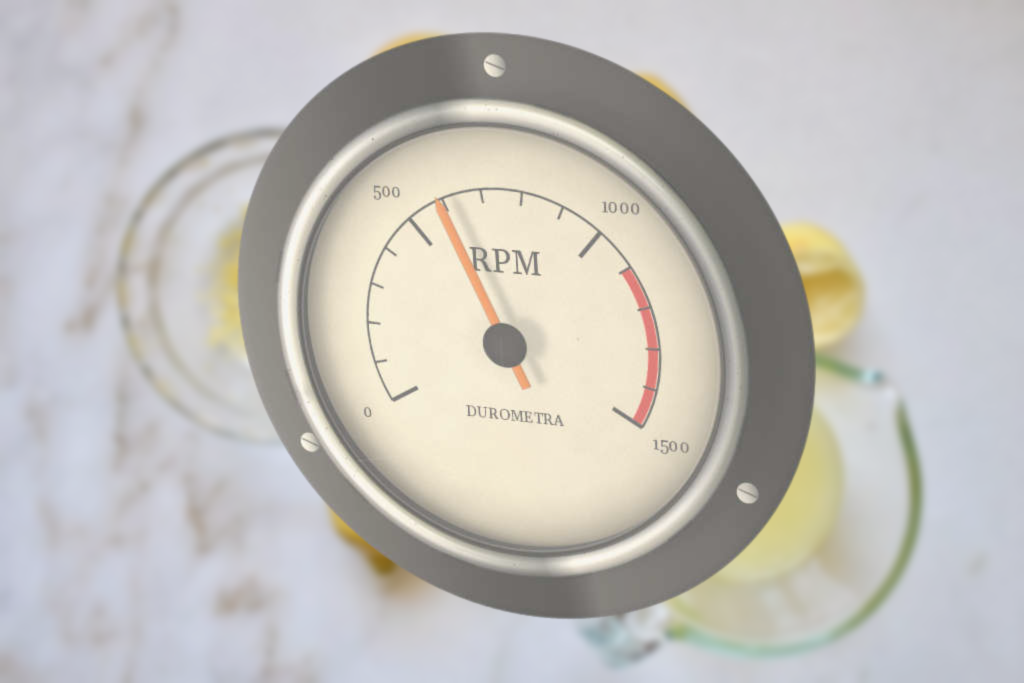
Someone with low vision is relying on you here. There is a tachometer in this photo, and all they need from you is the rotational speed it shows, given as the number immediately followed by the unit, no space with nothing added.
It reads 600rpm
